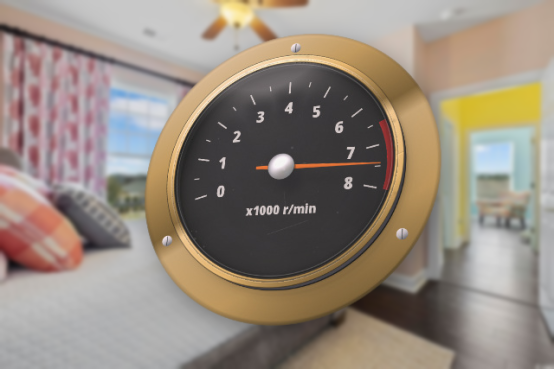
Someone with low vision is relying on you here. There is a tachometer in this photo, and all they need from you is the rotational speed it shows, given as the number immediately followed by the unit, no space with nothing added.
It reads 7500rpm
